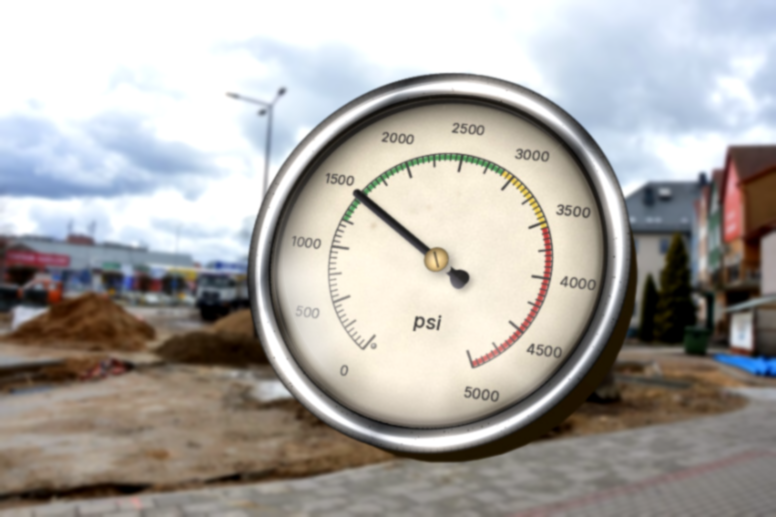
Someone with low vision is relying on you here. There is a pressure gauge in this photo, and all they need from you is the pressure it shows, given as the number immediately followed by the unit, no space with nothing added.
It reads 1500psi
